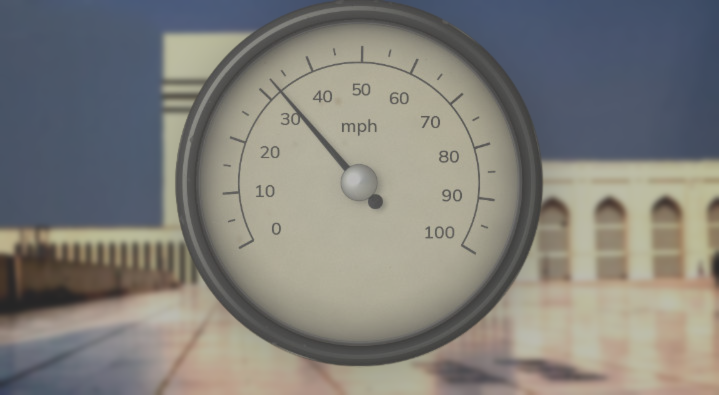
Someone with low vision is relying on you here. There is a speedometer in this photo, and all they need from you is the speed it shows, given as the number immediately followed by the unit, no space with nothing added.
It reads 32.5mph
